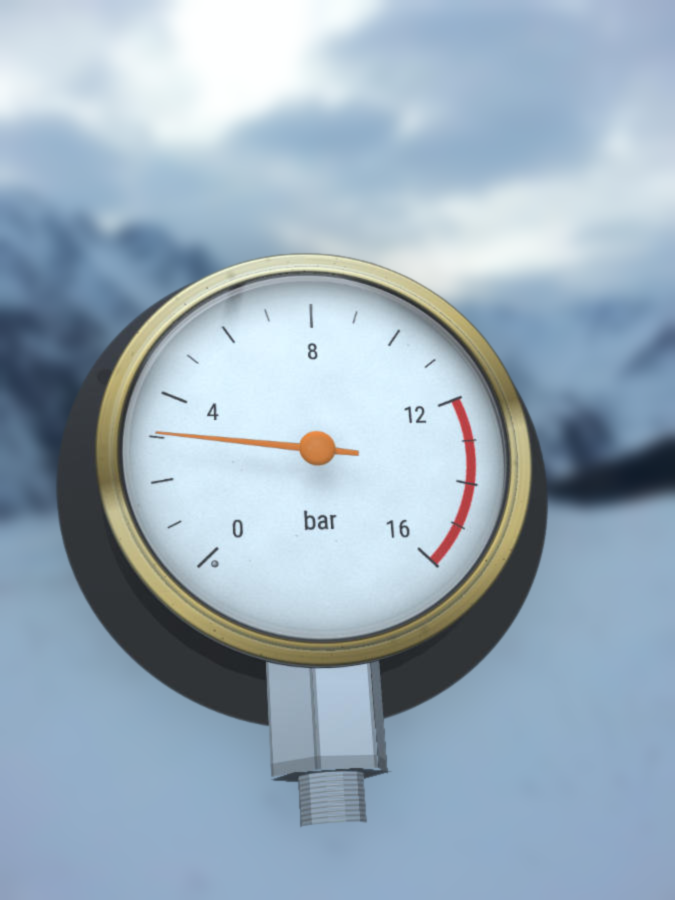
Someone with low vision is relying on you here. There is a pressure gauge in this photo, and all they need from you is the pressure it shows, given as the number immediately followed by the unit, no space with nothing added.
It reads 3bar
